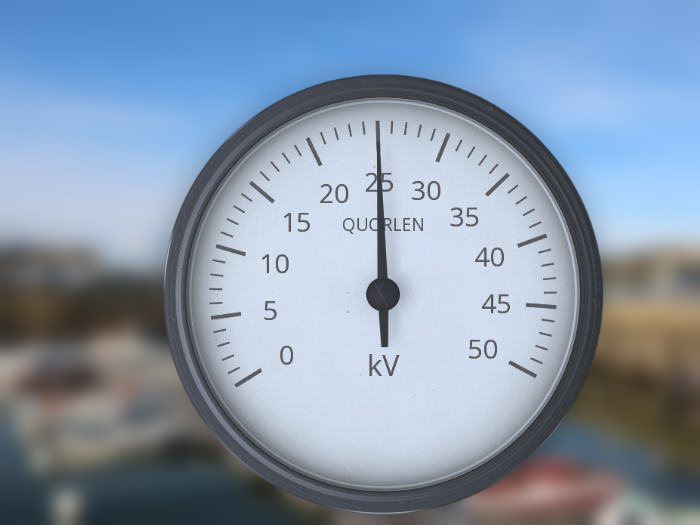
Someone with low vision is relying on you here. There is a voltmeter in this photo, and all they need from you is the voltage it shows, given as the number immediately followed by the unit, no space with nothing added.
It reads 25kV
